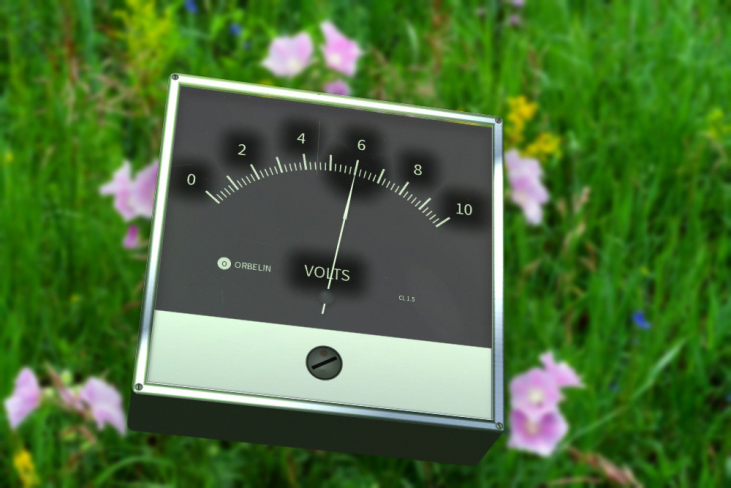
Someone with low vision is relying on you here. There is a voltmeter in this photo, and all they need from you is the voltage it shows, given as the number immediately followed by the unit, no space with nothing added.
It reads 6V
